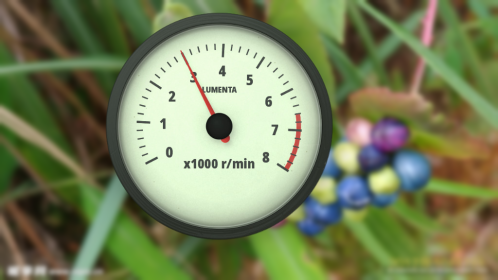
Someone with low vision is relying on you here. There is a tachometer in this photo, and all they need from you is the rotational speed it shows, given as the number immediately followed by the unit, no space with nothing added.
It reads 3000rpm
